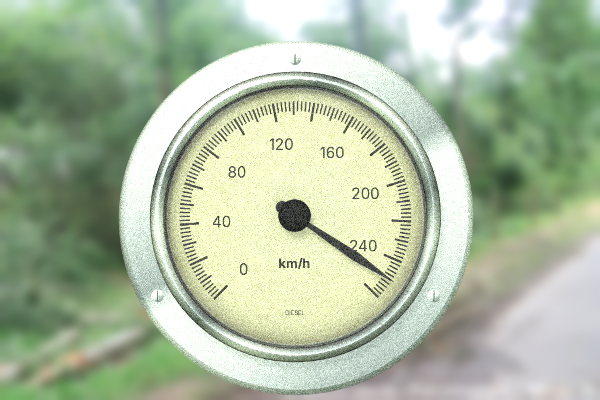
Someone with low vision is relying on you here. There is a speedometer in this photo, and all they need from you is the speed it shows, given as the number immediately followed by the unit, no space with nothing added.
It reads 250km/h
